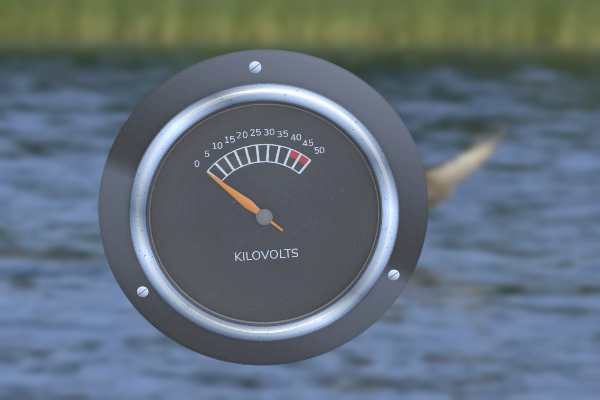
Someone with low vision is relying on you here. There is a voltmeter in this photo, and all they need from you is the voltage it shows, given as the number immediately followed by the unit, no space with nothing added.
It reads 0kV
